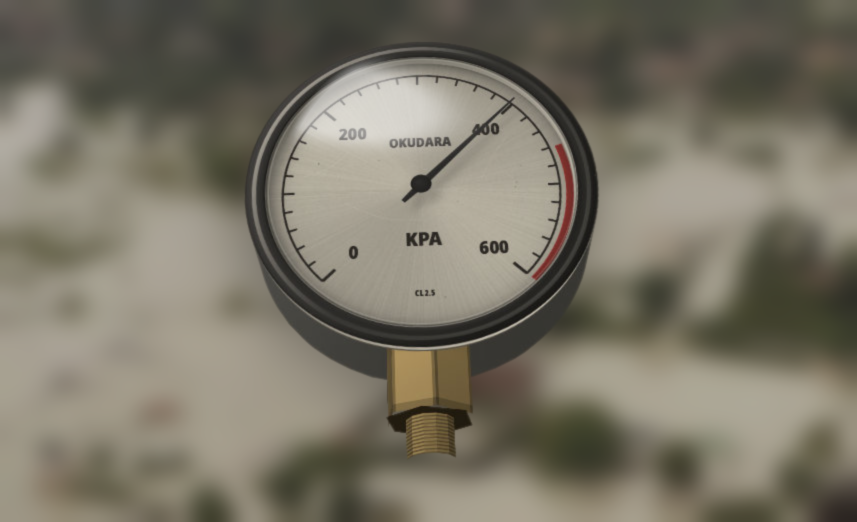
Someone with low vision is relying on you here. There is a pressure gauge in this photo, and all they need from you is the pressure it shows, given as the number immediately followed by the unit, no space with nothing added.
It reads 400kPa
